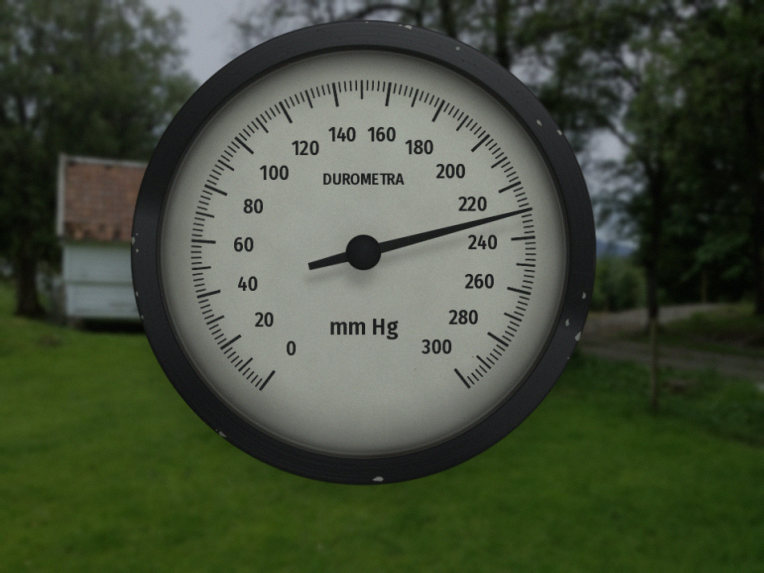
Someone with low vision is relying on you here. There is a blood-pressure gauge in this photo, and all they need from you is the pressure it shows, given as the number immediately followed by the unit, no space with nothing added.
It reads 230mmHg
